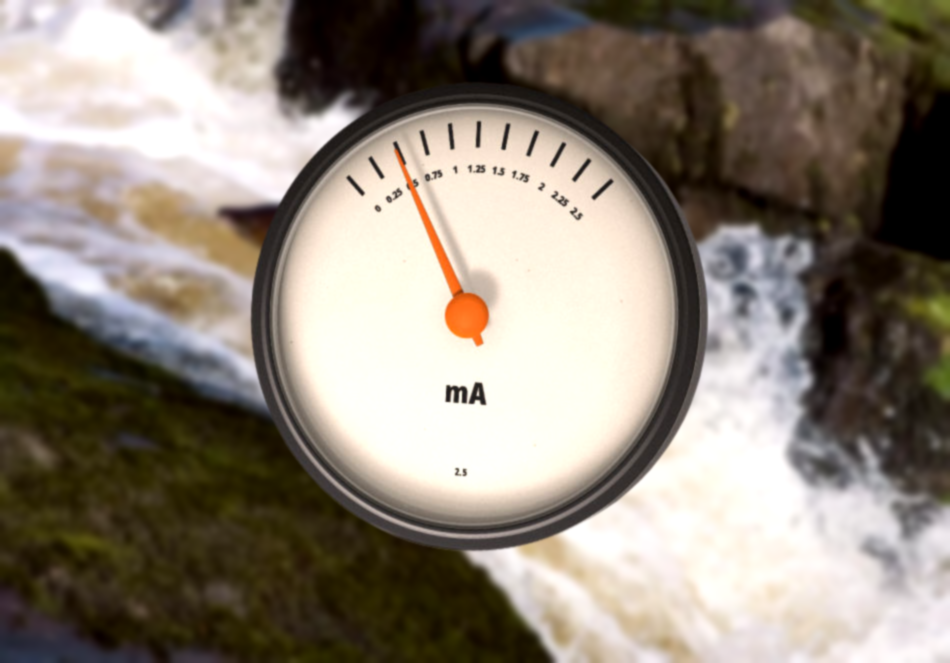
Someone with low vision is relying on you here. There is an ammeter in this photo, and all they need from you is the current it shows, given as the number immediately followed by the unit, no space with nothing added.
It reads 0.5mA
